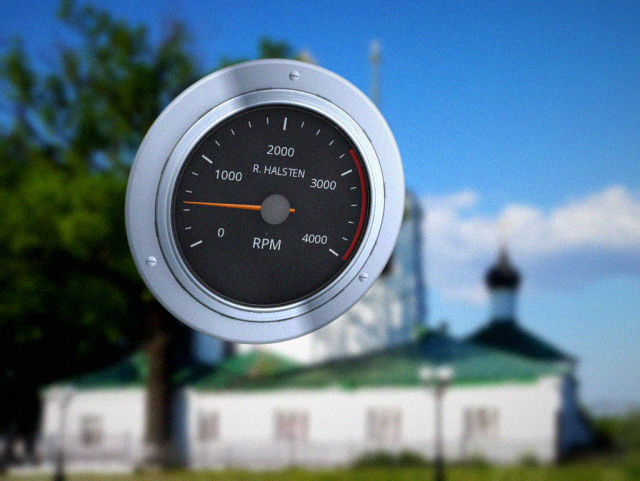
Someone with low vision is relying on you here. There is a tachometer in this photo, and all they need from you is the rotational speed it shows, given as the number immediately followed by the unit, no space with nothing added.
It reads 500rpm
